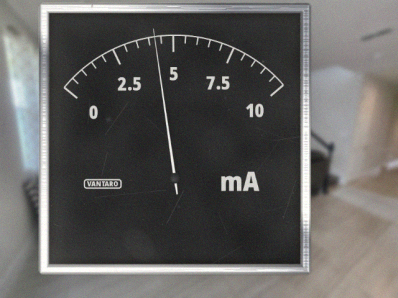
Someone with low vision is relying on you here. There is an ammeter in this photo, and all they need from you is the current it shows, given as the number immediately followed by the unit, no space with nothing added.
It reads 4.25mA
